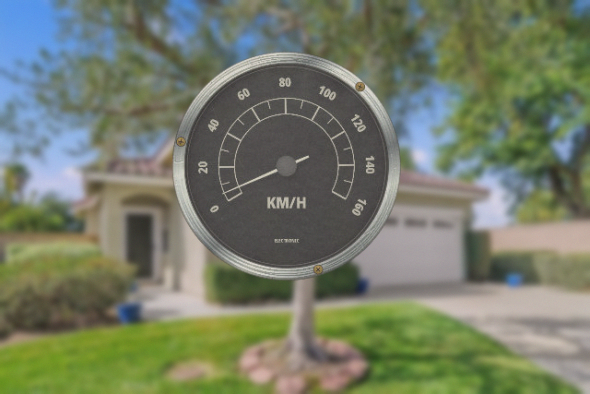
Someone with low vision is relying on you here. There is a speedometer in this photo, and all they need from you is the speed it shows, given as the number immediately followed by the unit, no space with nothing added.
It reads 5km/h
